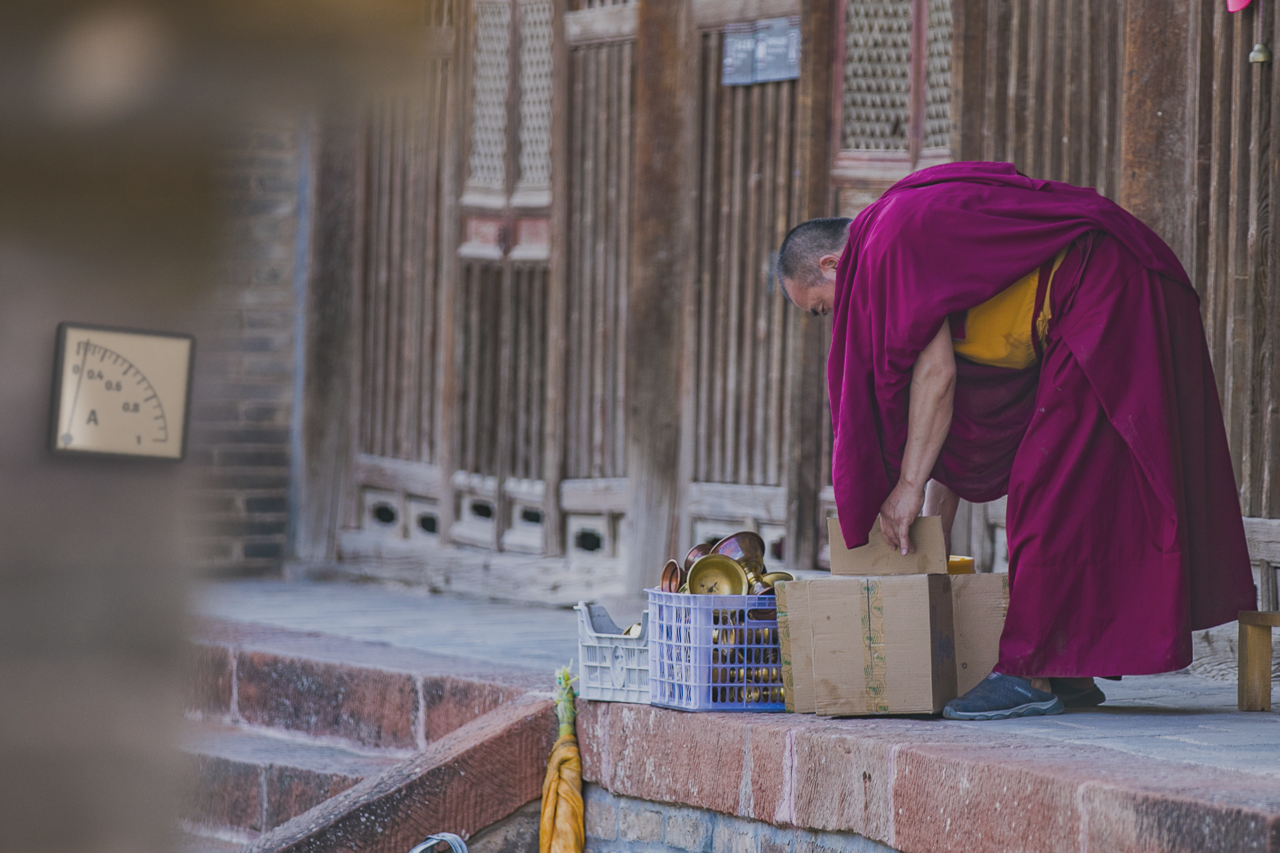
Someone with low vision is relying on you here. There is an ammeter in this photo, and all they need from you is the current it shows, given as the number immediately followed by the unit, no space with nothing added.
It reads 0.2A
